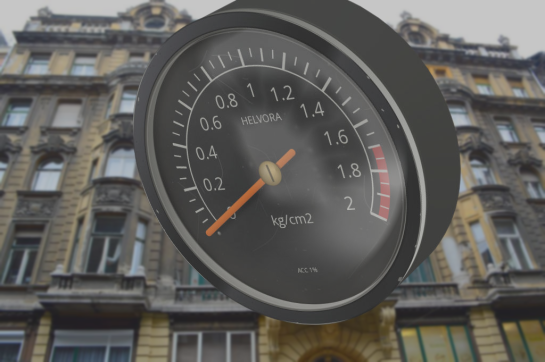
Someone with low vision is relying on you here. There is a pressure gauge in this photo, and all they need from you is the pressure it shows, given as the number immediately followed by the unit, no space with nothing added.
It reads 0kg/cm²
